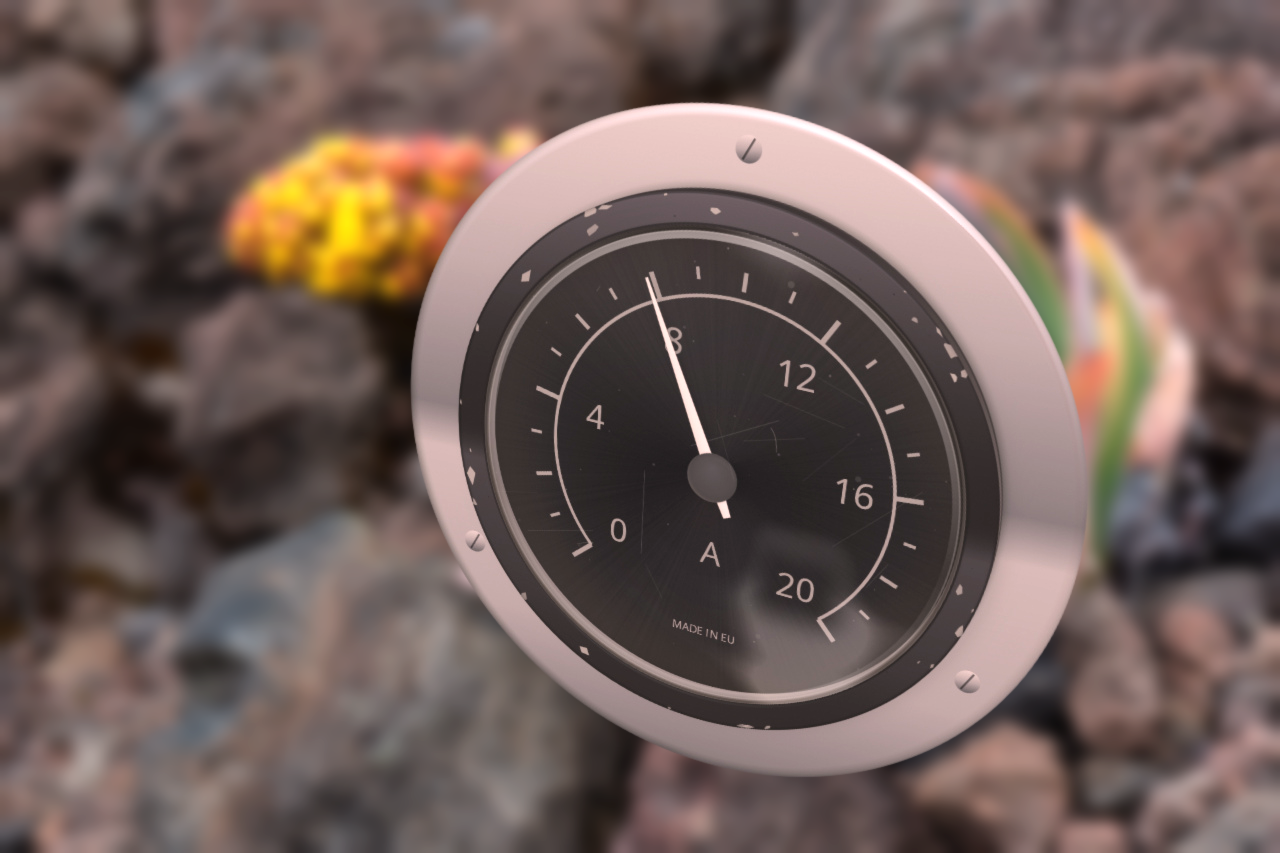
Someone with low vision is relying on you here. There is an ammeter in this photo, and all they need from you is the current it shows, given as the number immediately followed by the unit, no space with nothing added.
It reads 8A
